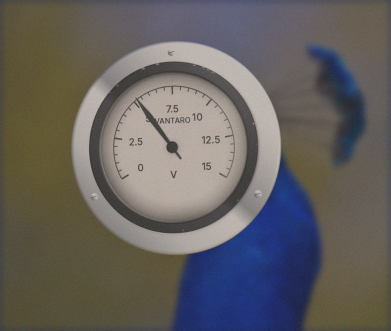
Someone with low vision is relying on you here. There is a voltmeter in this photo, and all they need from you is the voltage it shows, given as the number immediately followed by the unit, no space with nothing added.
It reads 5.25V
